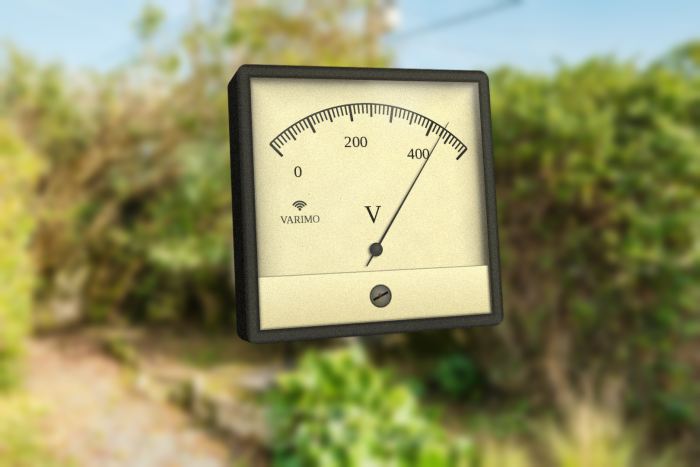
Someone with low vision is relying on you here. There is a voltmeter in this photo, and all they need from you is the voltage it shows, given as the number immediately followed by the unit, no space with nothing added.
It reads 430V
